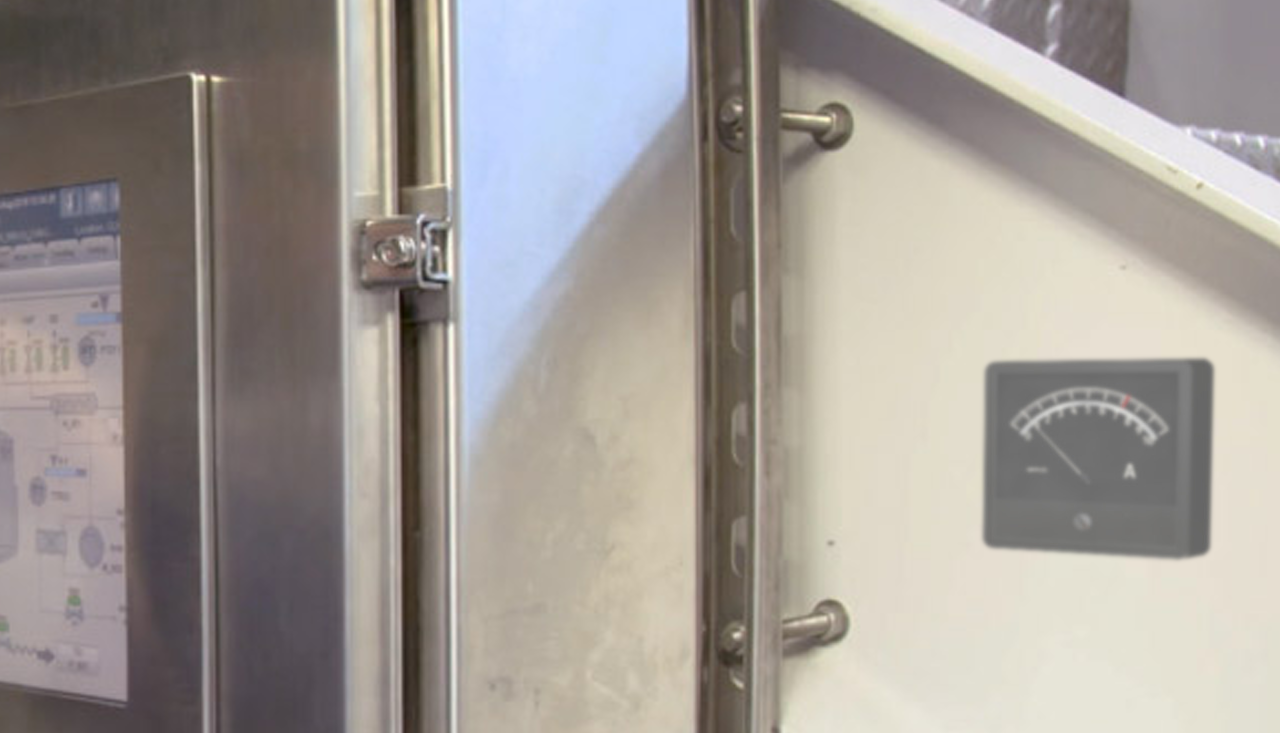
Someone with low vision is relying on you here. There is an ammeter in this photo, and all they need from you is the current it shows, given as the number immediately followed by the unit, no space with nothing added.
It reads 1A
